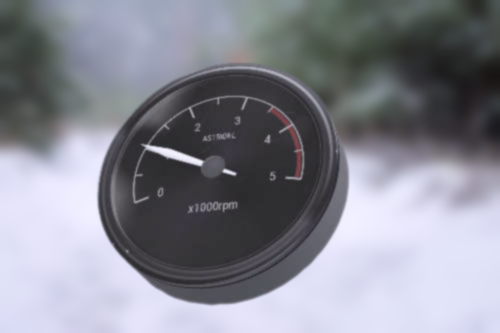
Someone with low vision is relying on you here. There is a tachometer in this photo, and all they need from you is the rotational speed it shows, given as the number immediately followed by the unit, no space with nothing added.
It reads 1000rpm
